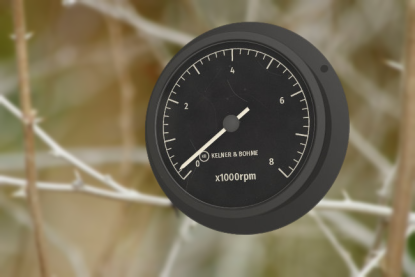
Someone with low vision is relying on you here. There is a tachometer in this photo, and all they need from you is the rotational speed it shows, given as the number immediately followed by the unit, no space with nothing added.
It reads 200rpm
